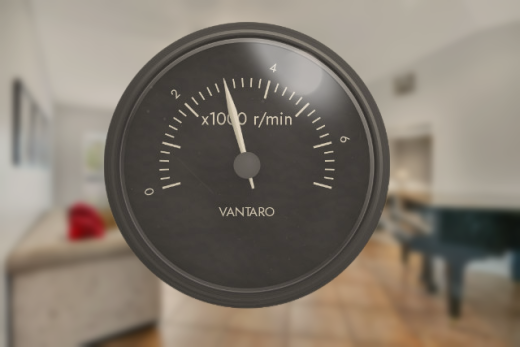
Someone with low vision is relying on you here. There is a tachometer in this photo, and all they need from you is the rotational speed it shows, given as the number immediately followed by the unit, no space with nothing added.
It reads 3000rpm
